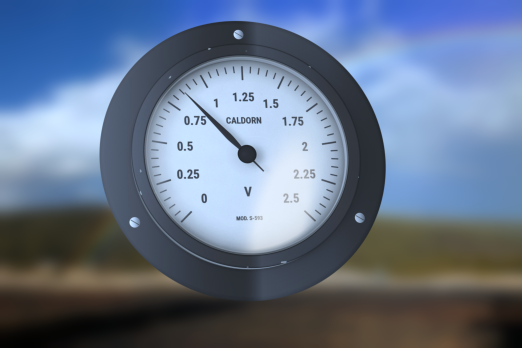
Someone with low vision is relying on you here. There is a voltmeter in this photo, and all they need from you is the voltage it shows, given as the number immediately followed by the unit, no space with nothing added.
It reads 0.85V
